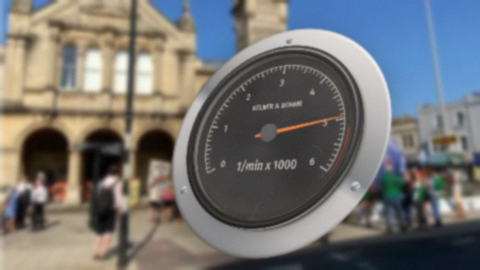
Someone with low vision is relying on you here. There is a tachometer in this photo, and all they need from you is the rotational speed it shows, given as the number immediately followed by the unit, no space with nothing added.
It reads 5000rpm
